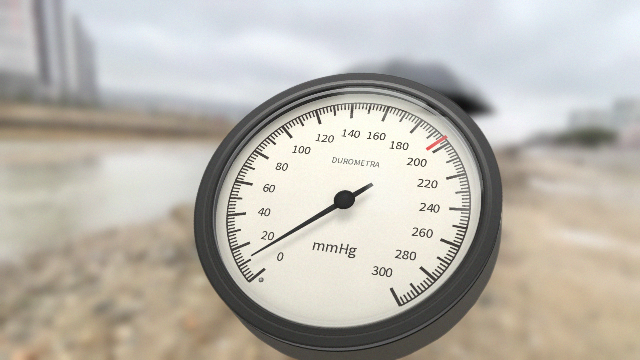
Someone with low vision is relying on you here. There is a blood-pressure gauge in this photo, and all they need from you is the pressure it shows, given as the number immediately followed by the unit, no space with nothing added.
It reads 10mmHg
